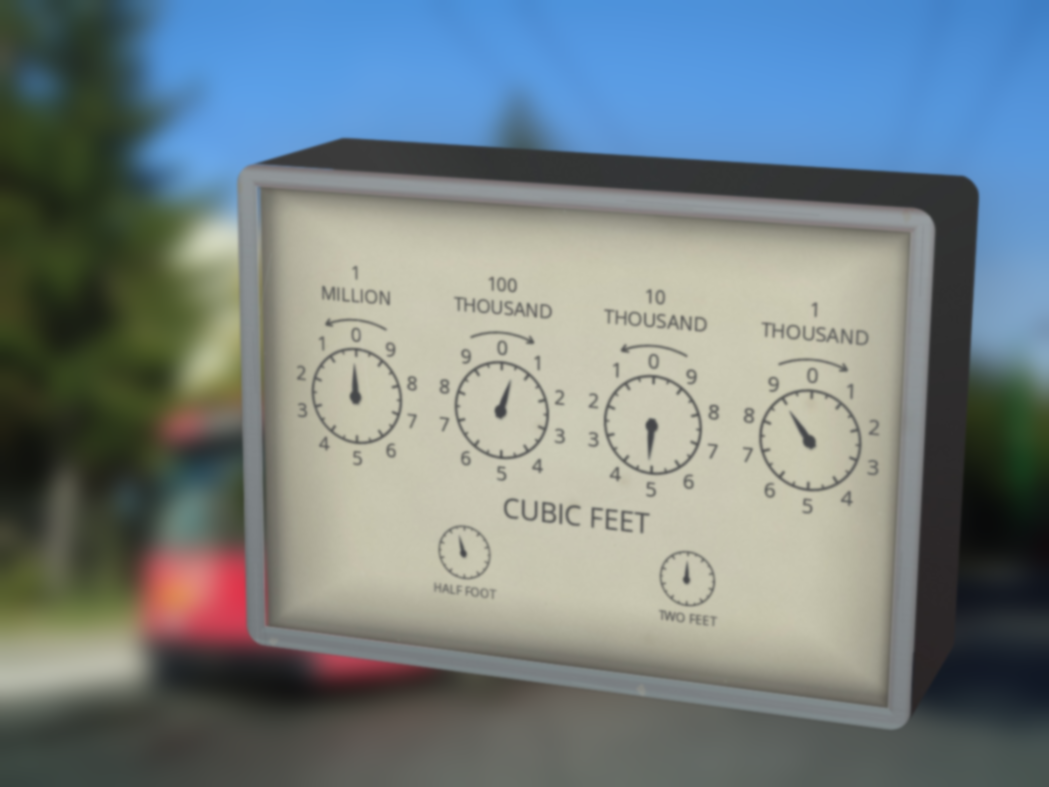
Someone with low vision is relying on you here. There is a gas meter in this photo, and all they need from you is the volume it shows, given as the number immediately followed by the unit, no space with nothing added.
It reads 4900ft³
